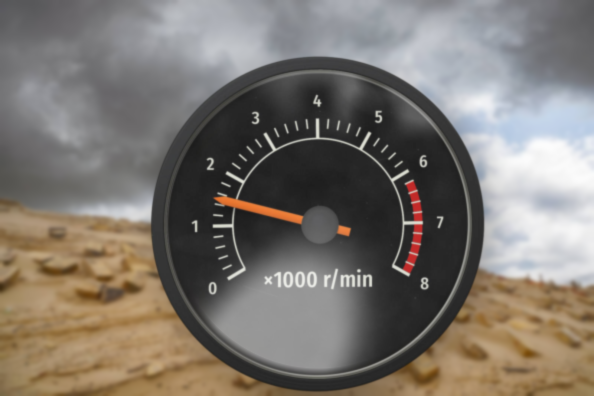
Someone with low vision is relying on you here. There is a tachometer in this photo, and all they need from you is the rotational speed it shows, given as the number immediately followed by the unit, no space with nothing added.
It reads 1500rpm
